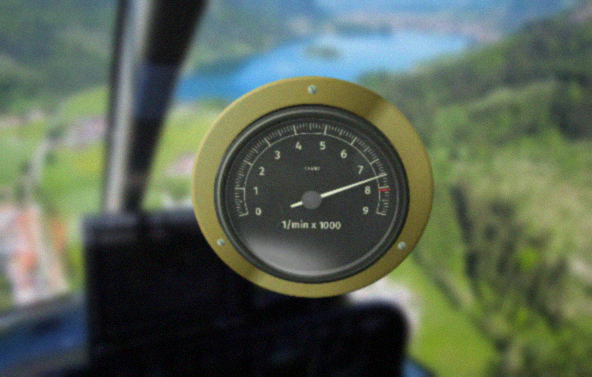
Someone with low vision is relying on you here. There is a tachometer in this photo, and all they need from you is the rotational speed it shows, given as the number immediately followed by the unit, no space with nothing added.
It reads 7500rpm
